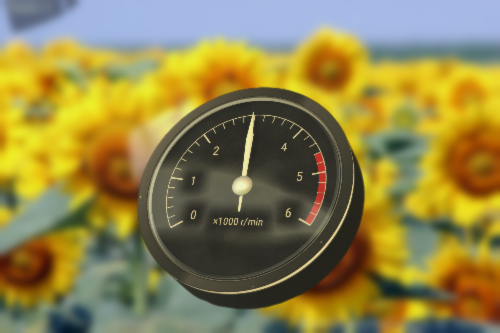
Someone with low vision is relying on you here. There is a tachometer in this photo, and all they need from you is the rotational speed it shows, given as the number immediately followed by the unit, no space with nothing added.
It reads 3000rpm
